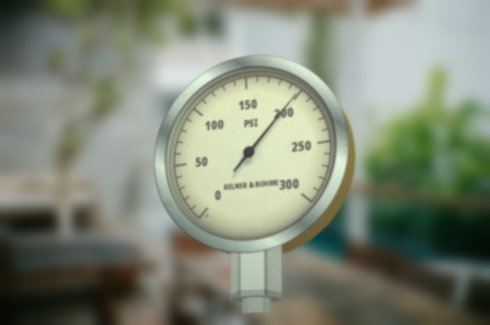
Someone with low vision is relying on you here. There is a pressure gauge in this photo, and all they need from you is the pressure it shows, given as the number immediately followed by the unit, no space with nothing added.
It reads 200psi
